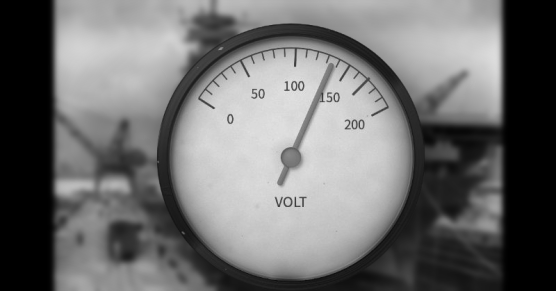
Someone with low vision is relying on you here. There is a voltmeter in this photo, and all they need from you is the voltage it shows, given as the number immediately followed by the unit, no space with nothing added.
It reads 135V
